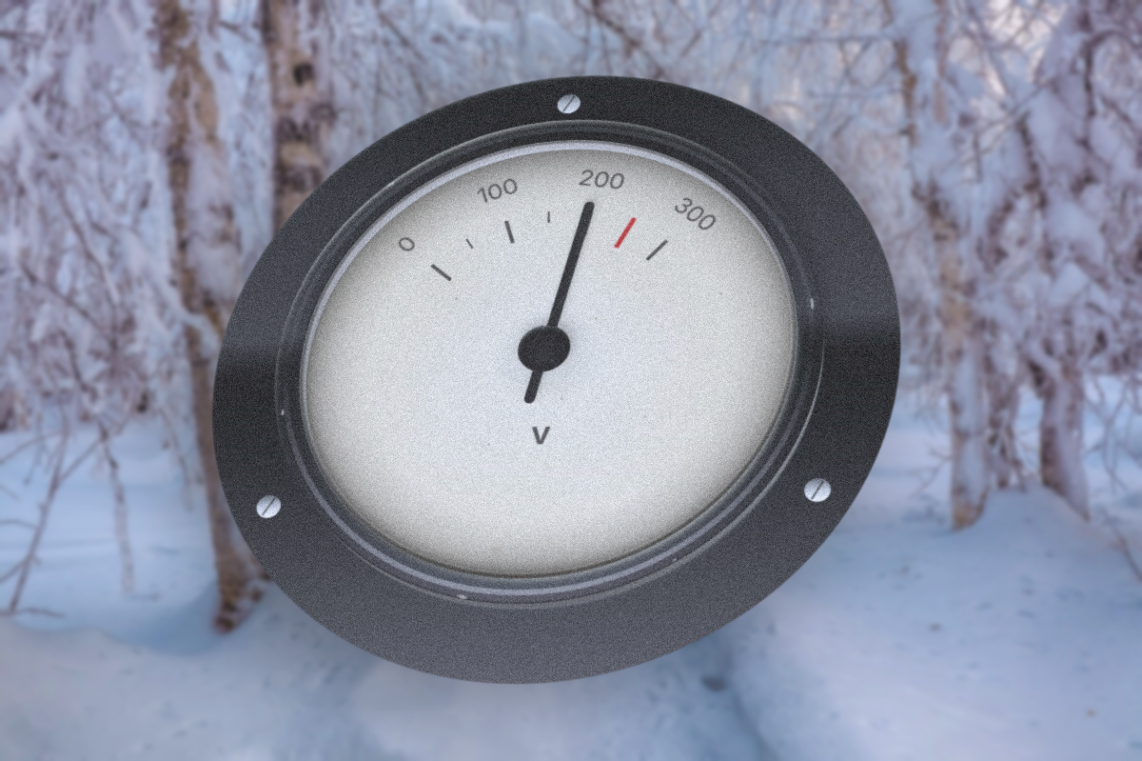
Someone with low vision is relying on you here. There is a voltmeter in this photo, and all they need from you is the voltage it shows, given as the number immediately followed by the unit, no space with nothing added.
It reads 200V
